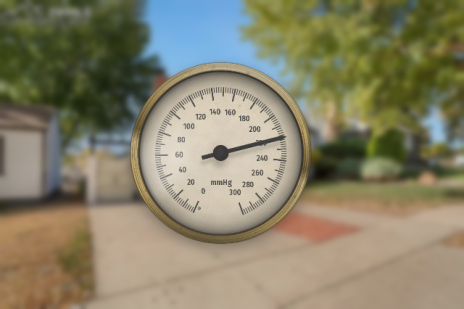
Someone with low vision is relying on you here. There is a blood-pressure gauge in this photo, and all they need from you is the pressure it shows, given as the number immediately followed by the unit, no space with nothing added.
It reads 220mmHg
